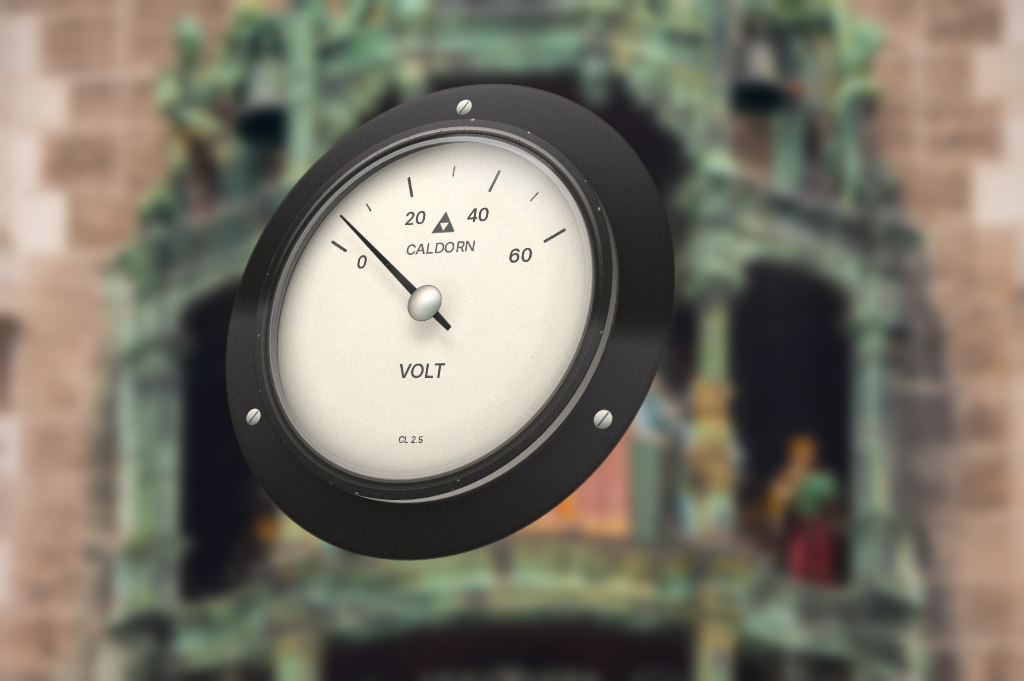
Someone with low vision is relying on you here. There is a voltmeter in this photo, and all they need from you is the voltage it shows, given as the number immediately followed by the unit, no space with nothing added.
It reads 5V
